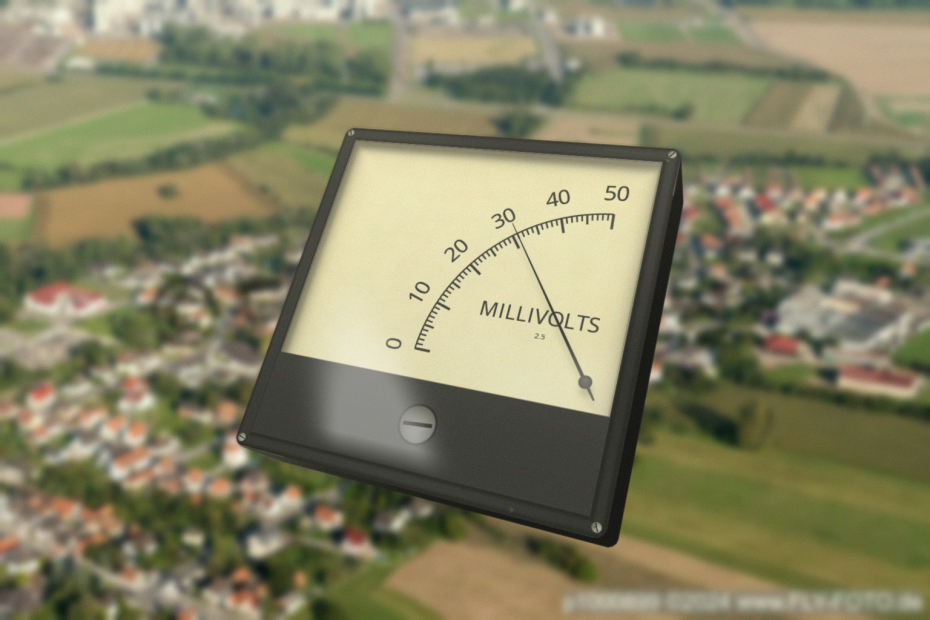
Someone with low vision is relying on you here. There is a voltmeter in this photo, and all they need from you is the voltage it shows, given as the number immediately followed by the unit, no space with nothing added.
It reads 31mV
